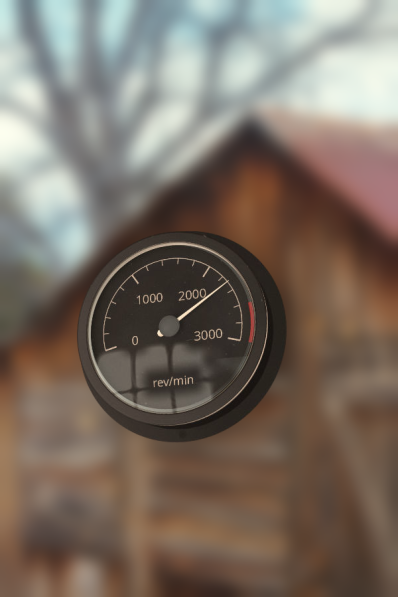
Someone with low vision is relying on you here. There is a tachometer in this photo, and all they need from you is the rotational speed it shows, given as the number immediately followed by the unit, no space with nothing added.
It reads 2300rpm
